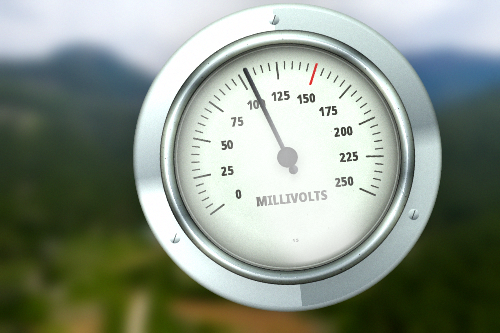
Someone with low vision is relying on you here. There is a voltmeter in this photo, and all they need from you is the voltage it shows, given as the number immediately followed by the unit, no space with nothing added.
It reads 105mV
